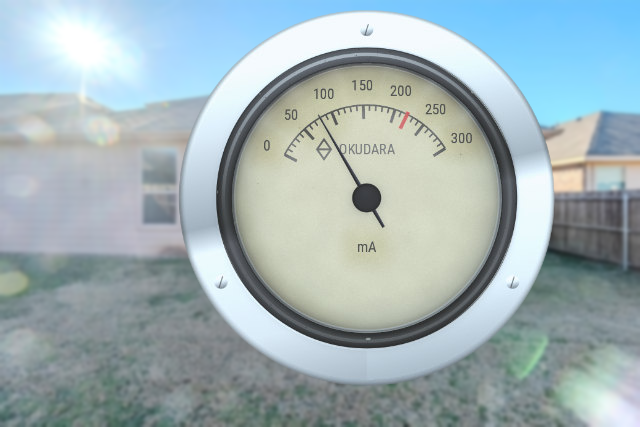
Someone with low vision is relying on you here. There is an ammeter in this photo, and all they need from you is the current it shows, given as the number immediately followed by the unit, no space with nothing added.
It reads 80mA
